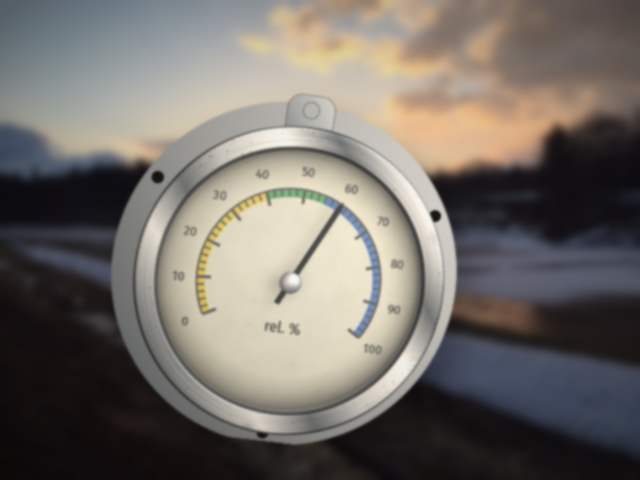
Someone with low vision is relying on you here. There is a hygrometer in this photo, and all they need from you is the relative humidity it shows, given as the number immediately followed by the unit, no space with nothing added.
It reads 60%
